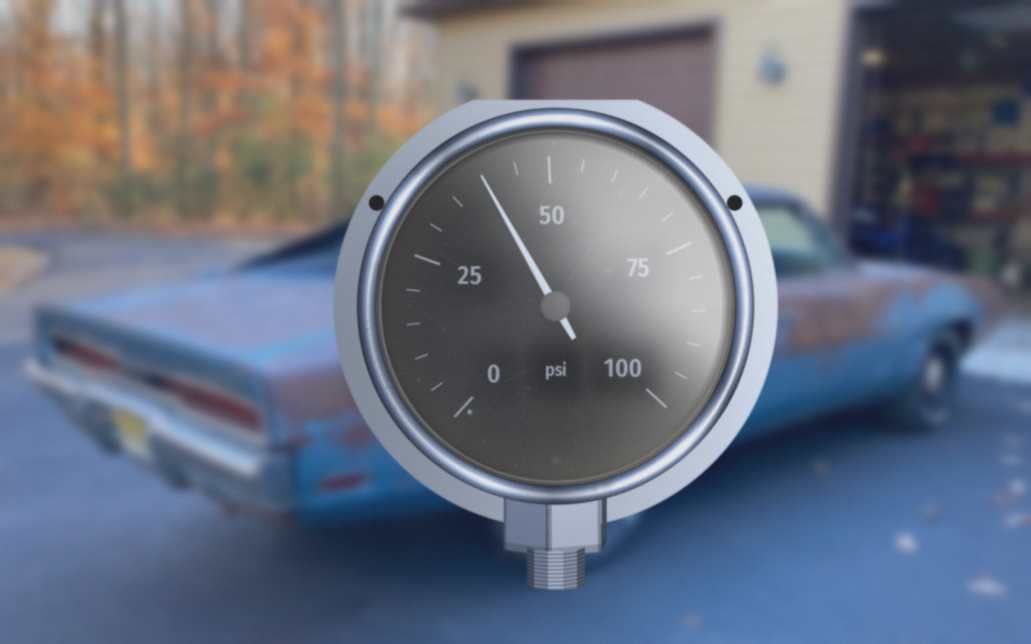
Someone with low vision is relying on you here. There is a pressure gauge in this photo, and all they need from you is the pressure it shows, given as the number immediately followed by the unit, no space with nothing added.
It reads 40psi
